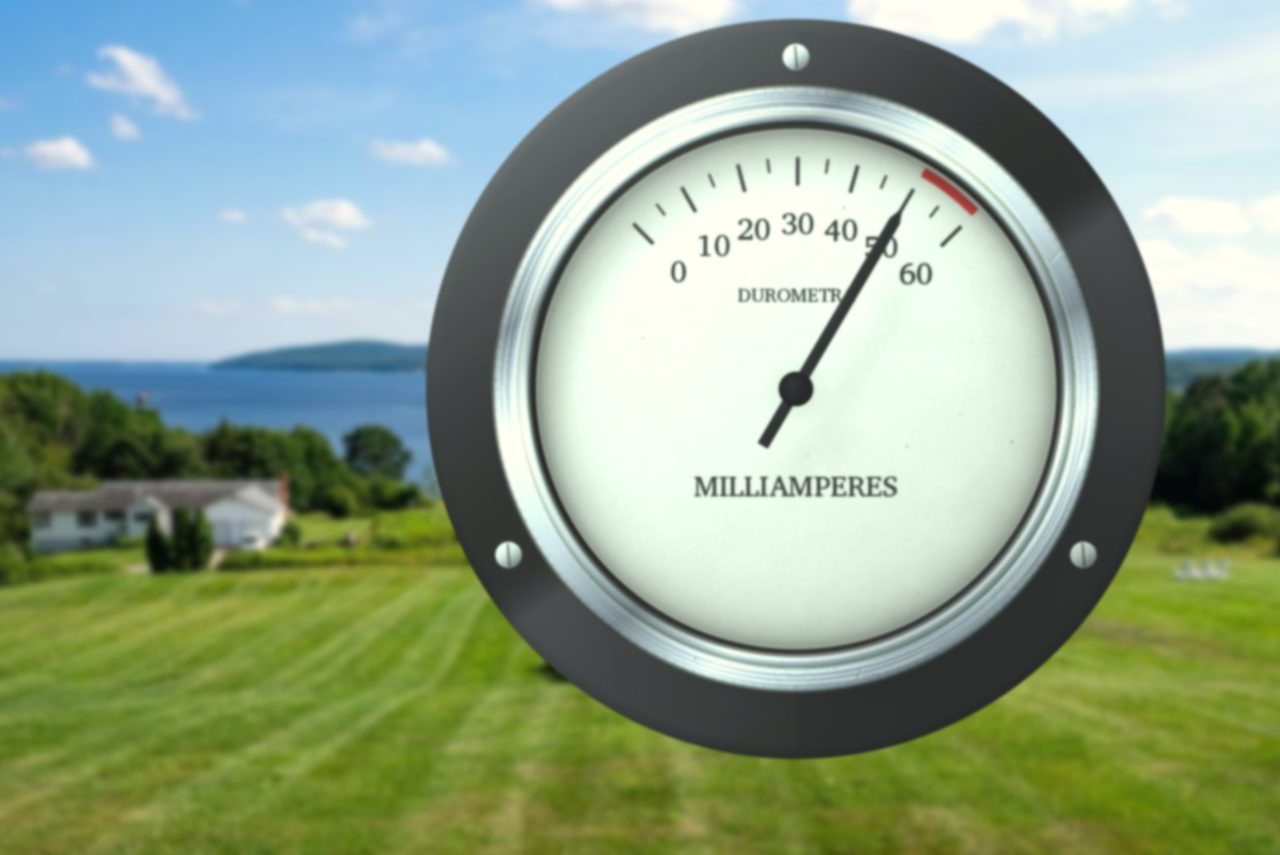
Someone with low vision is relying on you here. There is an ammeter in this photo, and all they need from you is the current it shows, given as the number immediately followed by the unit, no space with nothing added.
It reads 50mA
